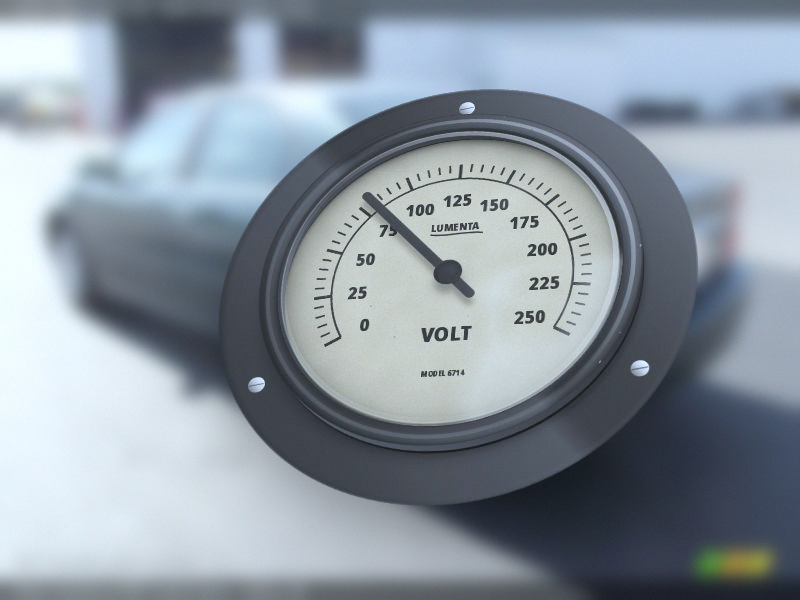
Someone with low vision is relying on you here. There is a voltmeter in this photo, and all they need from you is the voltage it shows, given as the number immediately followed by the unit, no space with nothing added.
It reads 80V
